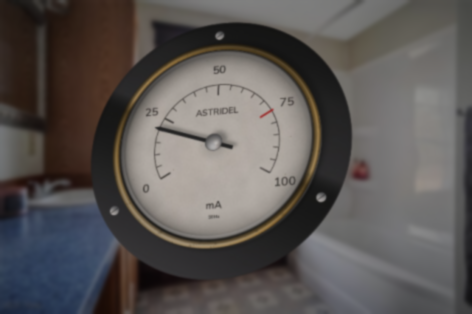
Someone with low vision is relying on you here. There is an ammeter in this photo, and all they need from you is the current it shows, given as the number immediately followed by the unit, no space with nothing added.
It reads 20mA
